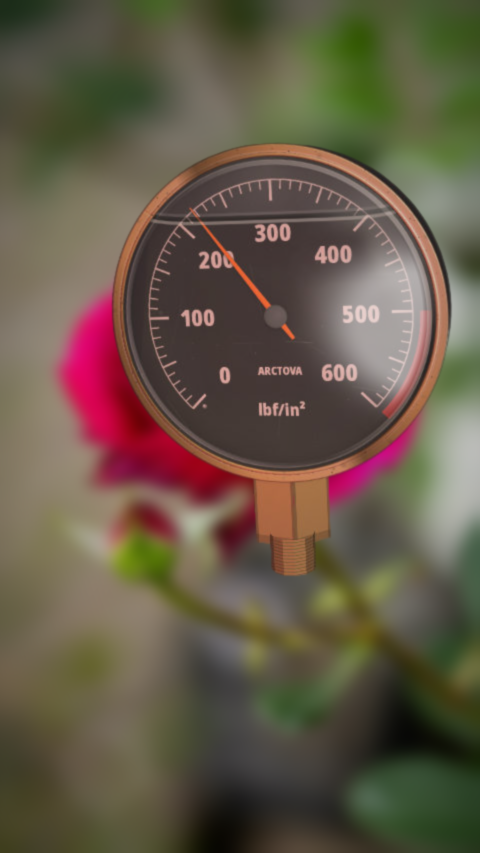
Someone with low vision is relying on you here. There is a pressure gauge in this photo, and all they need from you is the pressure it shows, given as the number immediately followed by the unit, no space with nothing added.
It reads 220psi
